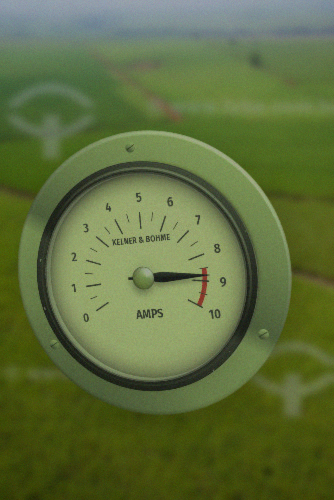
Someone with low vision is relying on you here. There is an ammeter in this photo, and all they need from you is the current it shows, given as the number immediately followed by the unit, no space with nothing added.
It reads 8.75A
